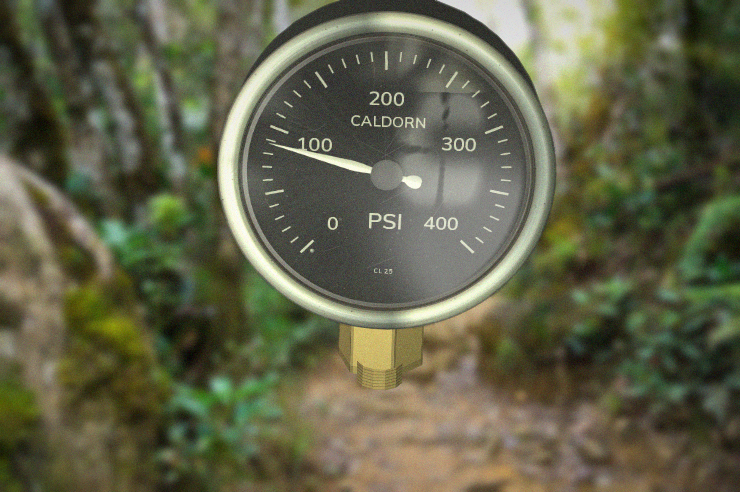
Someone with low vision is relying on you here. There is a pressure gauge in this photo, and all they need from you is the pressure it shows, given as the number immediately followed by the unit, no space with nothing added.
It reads 90psi
